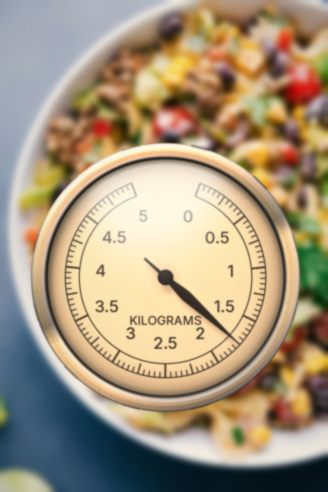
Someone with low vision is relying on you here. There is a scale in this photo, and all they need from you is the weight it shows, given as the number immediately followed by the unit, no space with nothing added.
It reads 1.75kg
